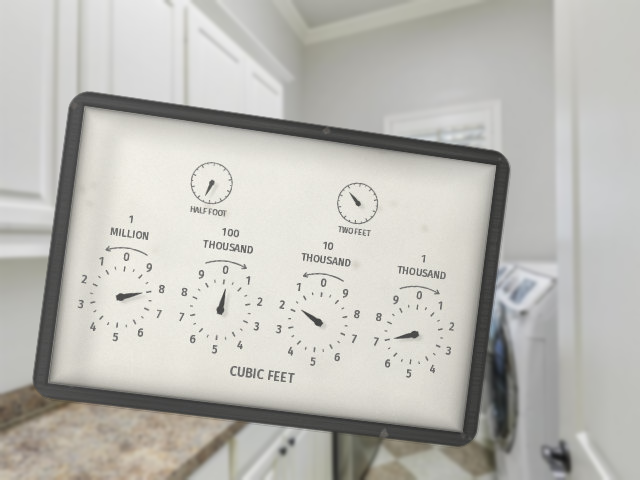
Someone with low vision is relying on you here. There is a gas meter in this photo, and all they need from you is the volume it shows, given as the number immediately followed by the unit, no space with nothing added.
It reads 801700ft³
